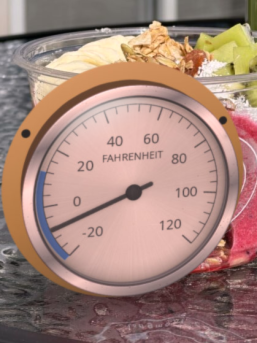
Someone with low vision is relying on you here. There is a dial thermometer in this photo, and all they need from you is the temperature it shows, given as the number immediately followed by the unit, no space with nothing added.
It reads -8°F
